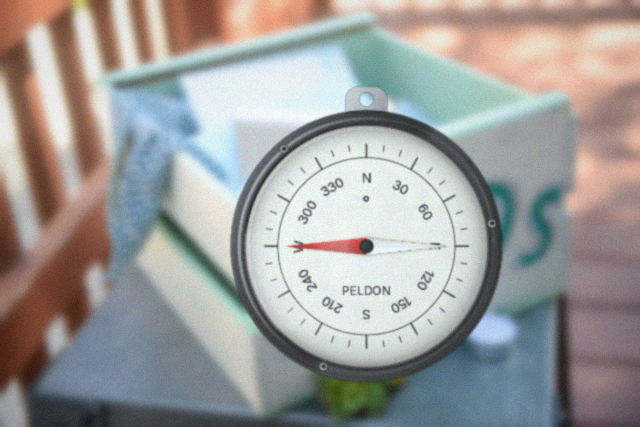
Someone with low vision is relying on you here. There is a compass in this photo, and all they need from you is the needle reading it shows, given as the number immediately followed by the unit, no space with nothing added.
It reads 270°
